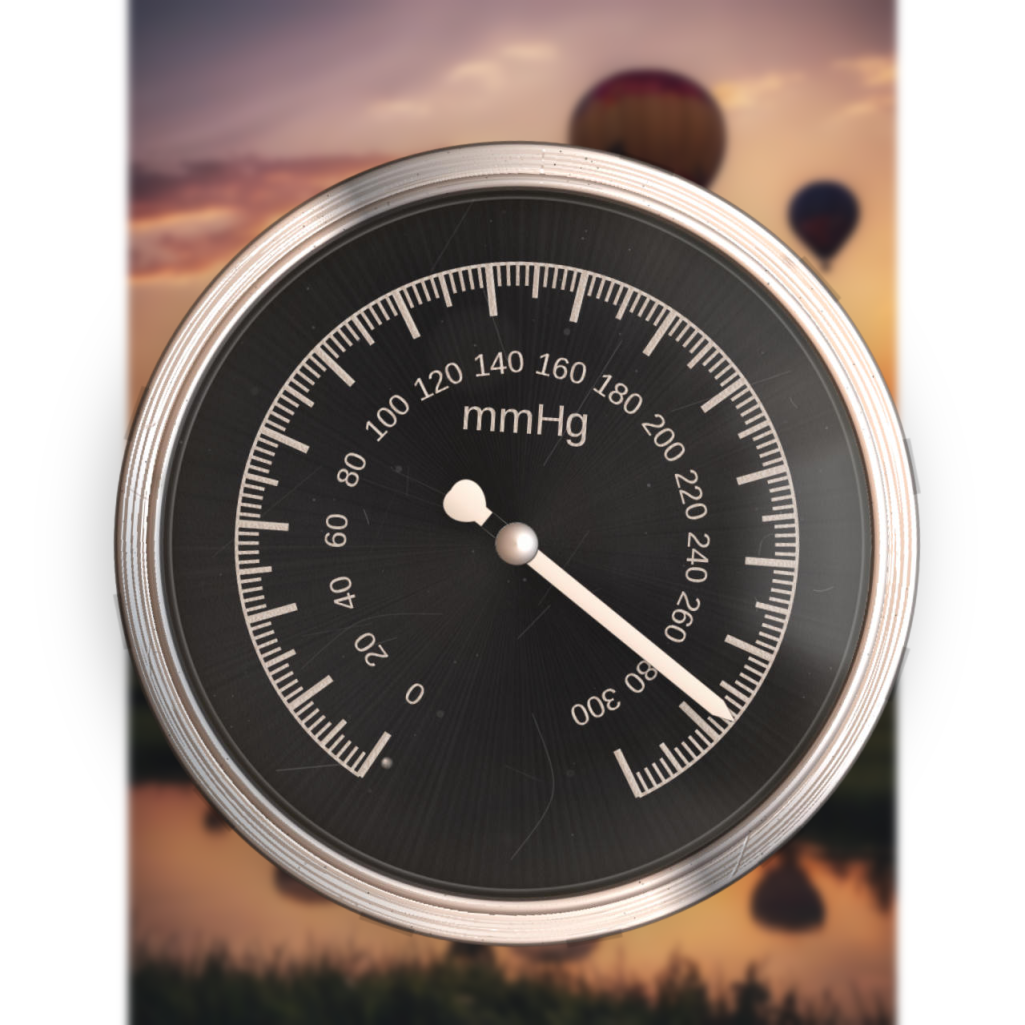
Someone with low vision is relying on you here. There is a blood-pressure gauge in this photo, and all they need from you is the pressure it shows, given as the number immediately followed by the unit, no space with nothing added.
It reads 275mmHg
